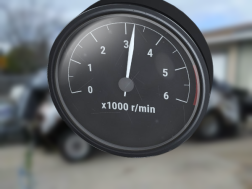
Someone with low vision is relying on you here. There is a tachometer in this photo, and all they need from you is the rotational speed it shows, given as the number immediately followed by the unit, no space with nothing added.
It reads 3250rpm
